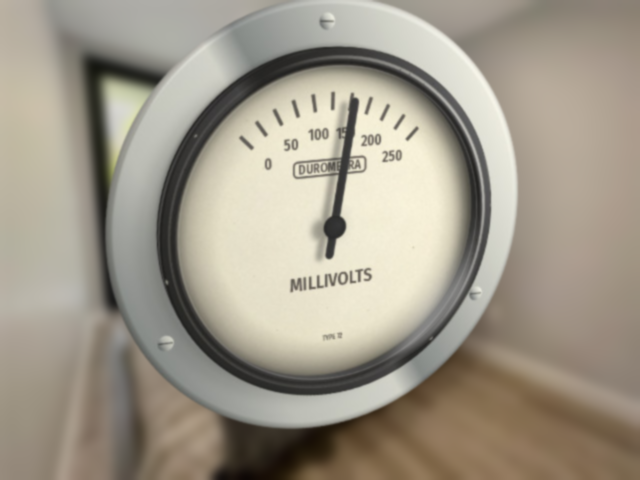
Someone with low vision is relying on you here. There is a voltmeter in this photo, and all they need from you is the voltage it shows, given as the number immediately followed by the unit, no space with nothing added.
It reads 150mV
